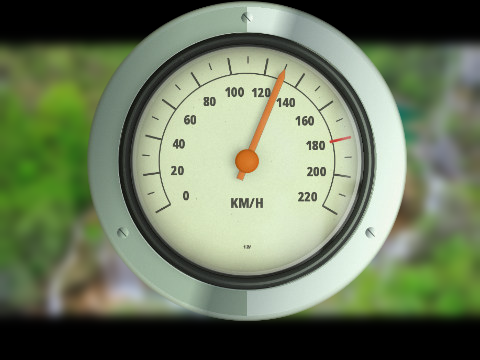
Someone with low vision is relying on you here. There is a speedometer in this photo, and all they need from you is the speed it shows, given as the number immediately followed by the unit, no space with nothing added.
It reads 130km/h
